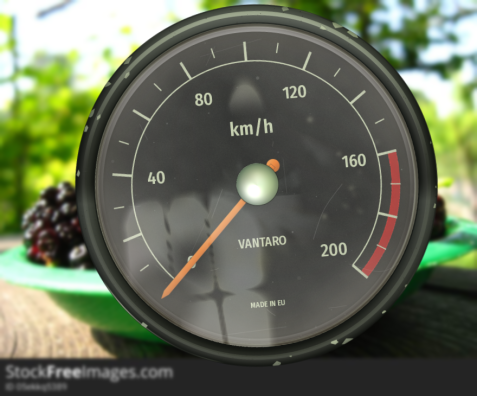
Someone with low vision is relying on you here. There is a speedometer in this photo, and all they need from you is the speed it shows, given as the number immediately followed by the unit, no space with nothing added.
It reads 0km/h
